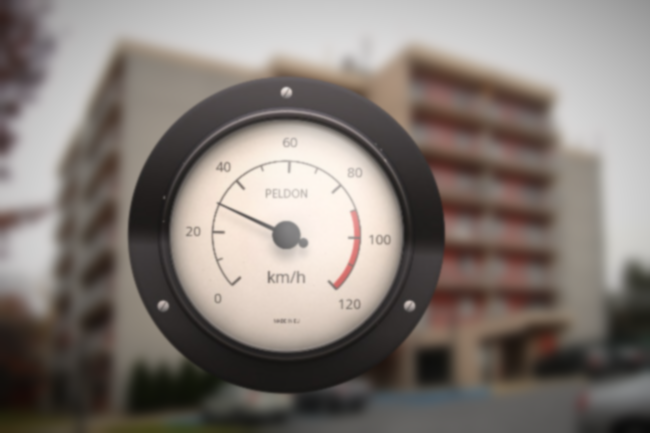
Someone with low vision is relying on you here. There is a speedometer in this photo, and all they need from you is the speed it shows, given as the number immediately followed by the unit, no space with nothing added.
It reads 30km/h
